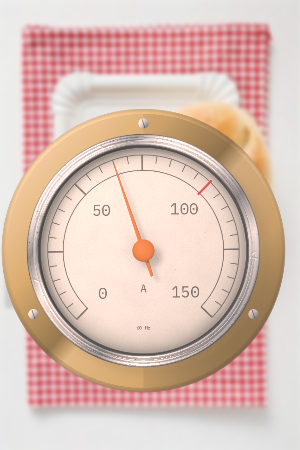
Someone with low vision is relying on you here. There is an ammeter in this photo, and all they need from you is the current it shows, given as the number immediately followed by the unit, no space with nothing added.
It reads 65A
